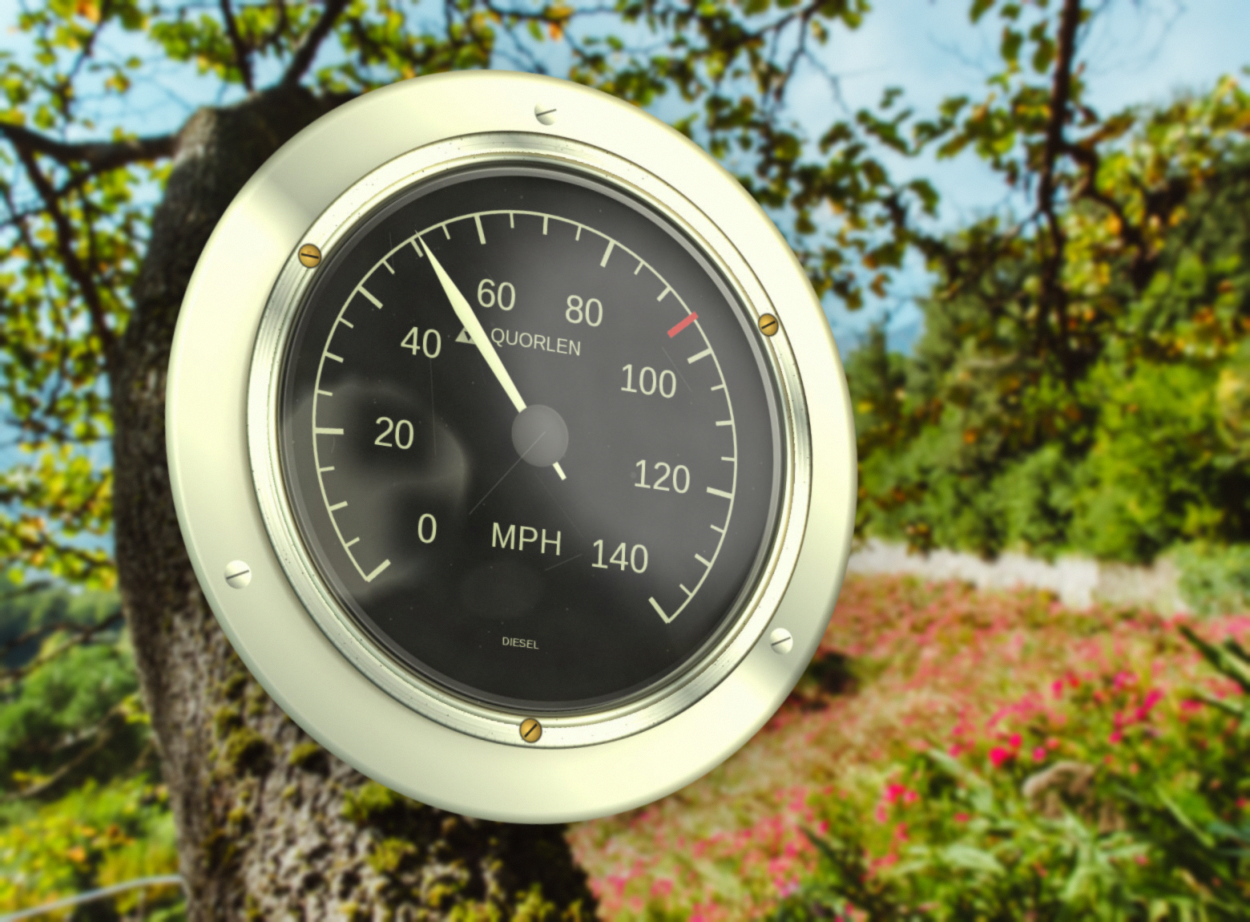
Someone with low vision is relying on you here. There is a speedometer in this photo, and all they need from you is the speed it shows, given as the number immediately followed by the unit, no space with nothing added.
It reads 50mph
